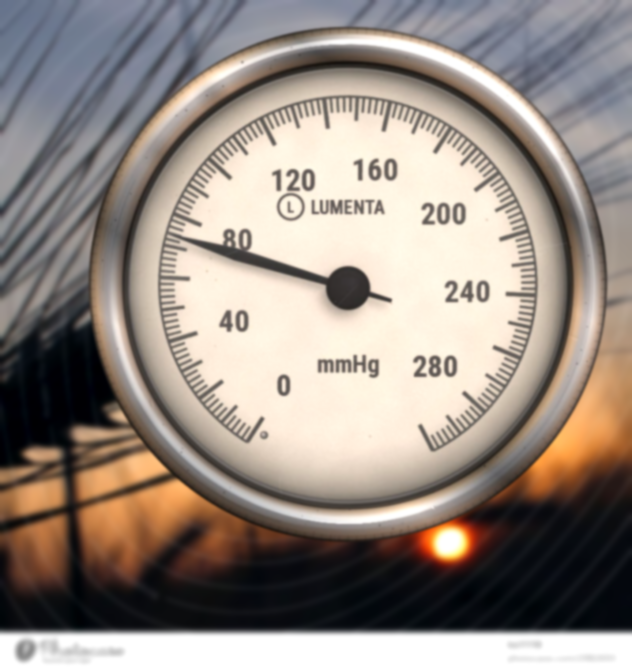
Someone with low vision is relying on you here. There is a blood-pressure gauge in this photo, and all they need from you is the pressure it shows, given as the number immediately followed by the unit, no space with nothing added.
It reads 74mmHg
